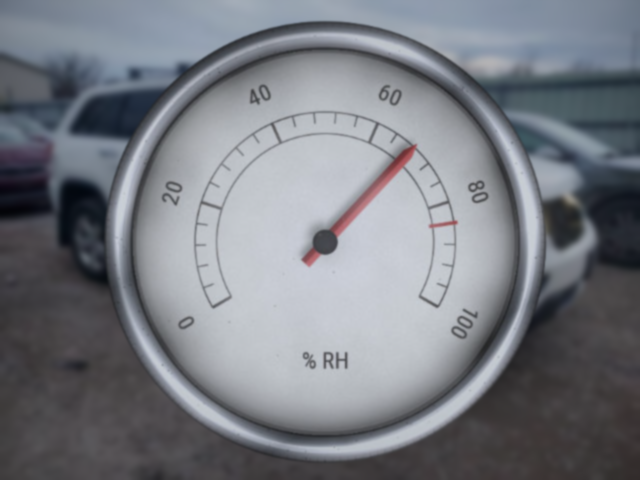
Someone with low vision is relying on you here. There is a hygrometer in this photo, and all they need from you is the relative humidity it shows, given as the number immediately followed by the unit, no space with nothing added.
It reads 68%
